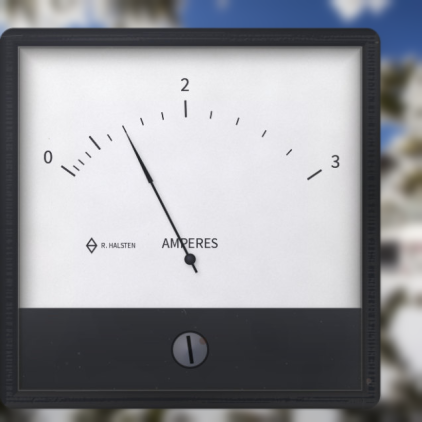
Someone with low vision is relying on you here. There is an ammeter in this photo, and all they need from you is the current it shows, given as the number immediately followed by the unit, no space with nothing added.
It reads 1.4A
